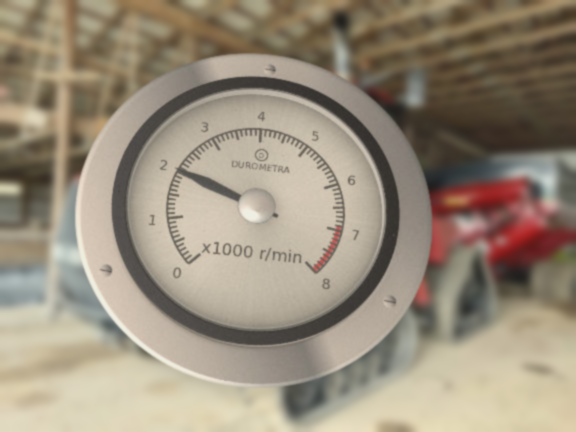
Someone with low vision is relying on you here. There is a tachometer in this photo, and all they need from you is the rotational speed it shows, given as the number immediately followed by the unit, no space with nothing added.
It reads 2000rpm
